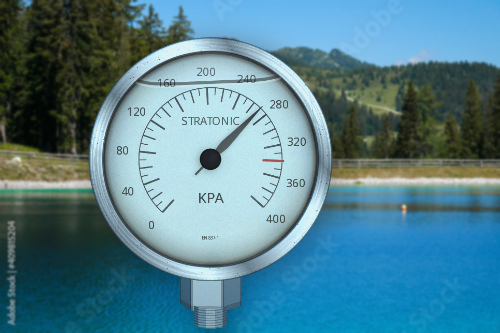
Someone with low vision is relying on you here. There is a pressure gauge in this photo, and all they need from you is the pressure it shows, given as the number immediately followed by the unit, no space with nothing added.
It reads 270kPa
